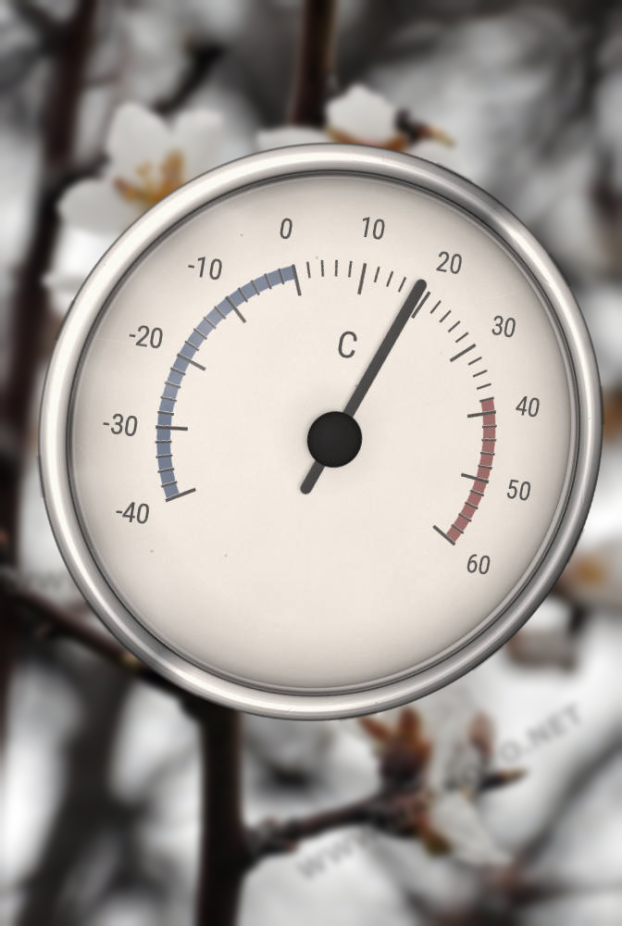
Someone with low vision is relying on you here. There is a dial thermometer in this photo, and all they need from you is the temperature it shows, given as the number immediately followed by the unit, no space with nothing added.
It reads 18°C
